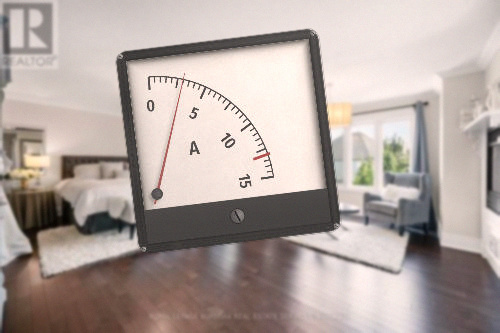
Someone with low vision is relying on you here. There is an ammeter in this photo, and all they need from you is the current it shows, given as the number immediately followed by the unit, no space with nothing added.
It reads 3A
